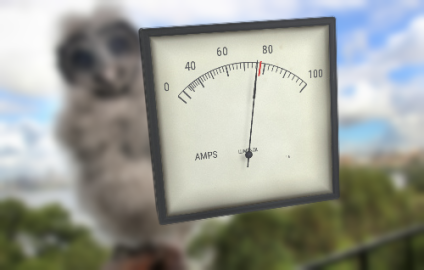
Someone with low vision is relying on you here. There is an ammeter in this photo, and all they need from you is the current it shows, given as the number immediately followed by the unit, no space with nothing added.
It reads 76A
